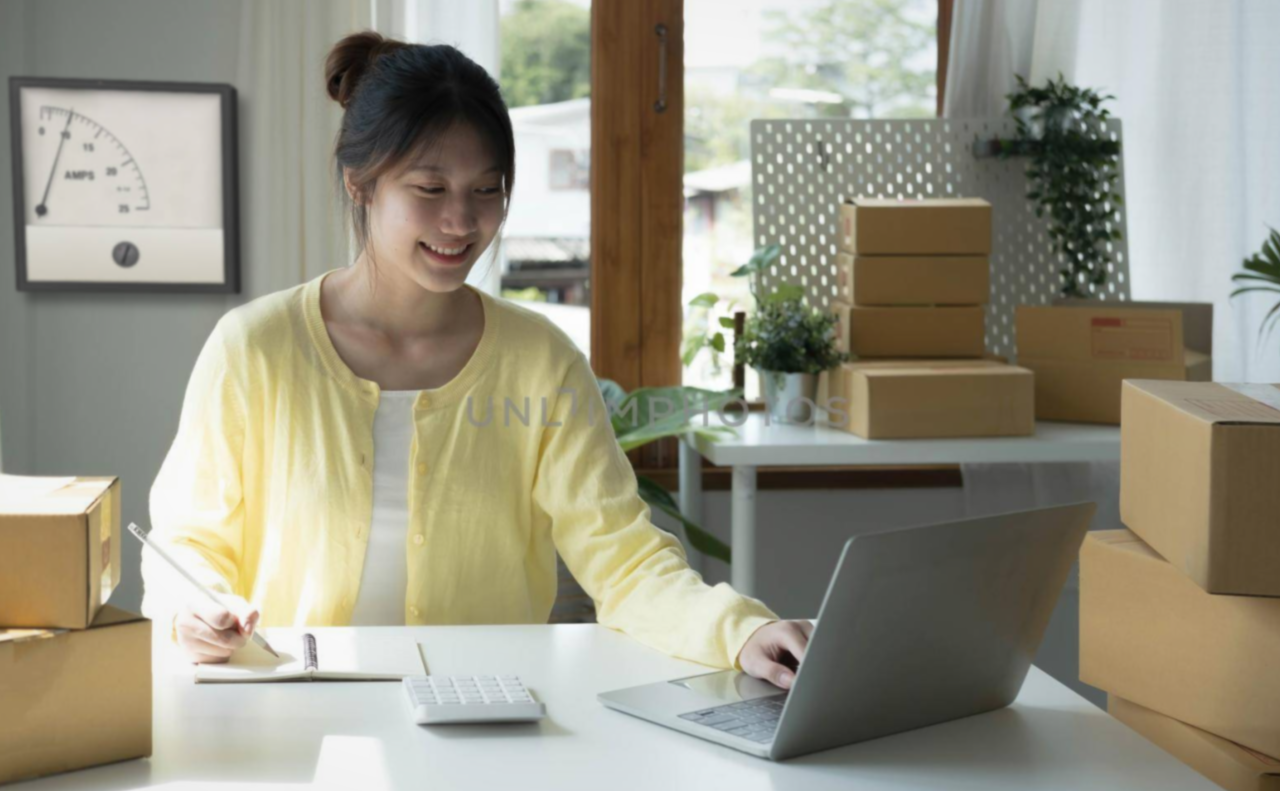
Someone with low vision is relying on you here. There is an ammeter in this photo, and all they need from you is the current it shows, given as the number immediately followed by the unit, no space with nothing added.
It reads 10A
